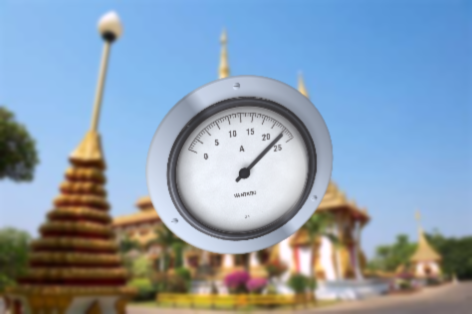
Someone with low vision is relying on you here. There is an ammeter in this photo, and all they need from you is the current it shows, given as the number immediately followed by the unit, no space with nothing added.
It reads 22.5A
